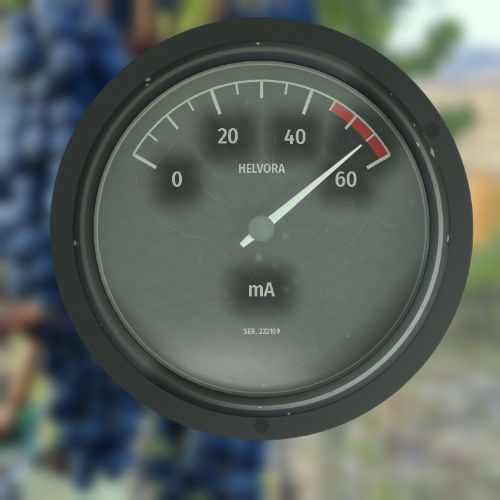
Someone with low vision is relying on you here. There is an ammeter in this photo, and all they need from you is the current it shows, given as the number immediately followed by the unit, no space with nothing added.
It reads 55mA
